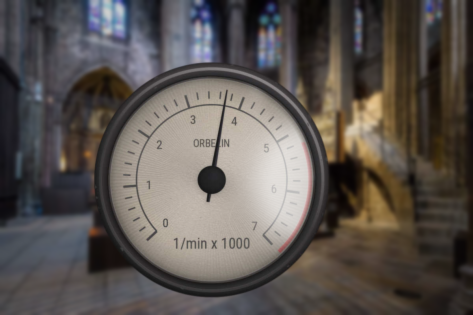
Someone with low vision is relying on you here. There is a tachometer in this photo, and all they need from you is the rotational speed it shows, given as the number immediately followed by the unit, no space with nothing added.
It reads 3700rpm
